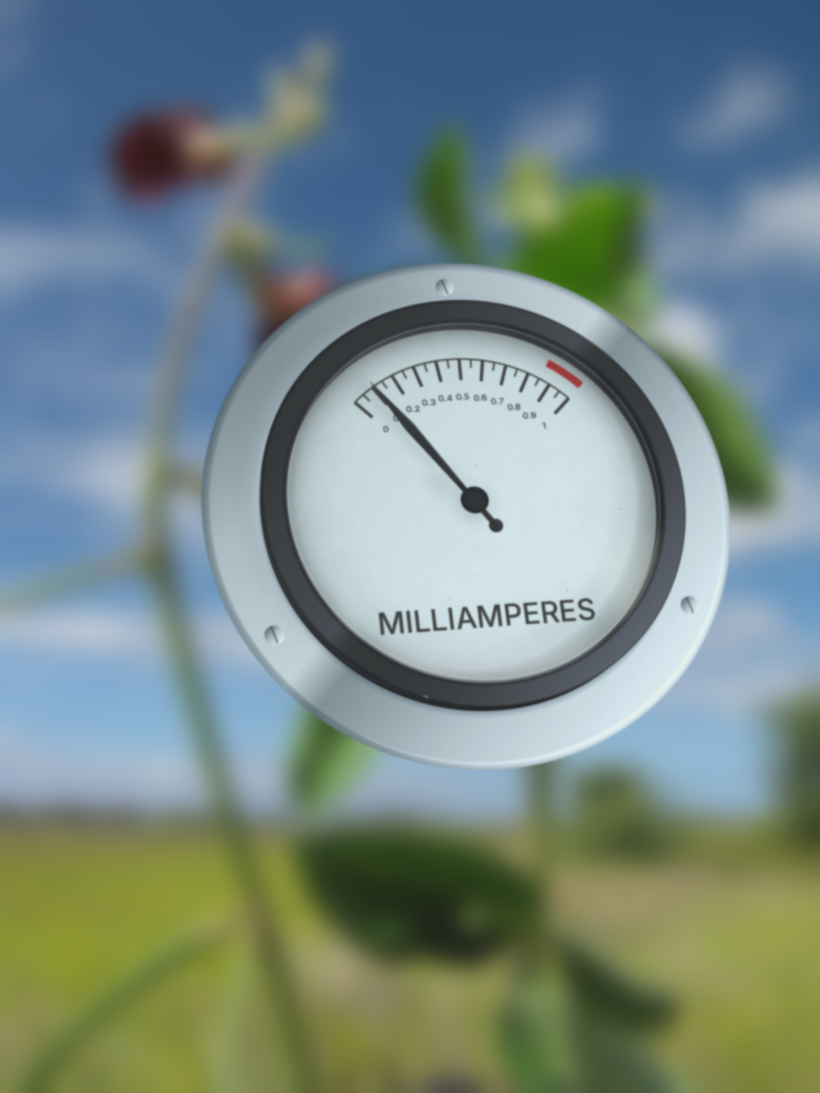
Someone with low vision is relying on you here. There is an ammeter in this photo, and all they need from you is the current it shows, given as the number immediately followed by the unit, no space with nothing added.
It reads 0.1mA
